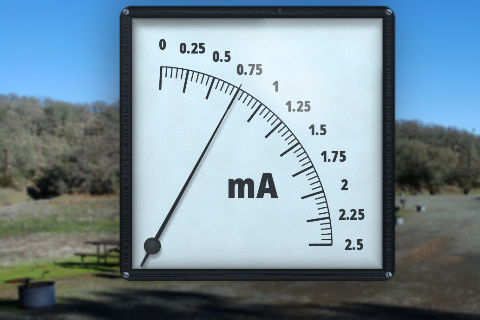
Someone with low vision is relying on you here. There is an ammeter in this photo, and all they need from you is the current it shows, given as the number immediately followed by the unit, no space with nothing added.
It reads 0.75mA
